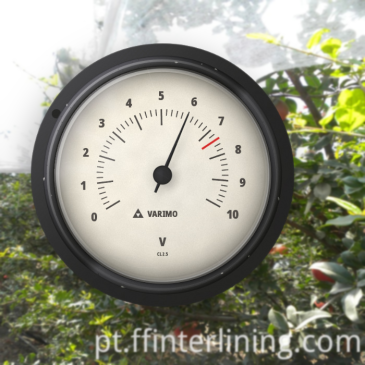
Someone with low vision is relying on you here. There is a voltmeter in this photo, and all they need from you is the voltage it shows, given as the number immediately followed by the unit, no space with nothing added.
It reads 6V
